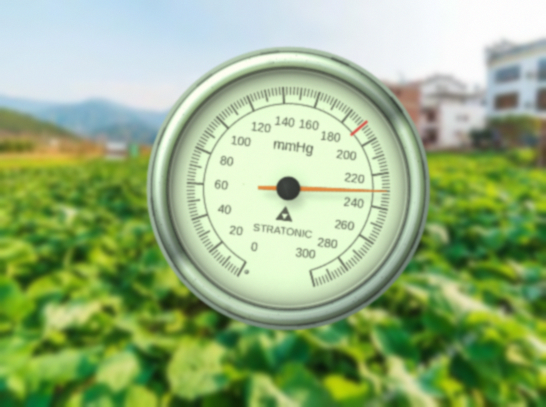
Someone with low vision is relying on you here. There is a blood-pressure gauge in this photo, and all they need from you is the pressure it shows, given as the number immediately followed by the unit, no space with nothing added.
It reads 230mmHg
